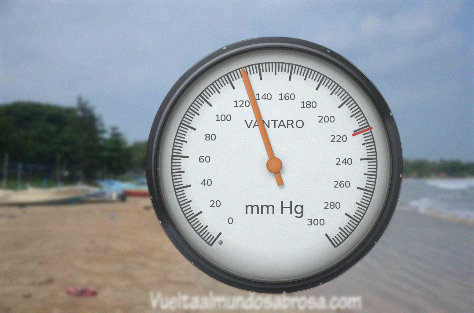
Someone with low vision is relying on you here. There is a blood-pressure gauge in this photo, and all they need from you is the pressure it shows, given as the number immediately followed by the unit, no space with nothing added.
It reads 130mmHg
